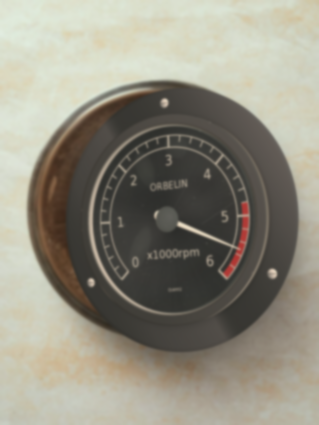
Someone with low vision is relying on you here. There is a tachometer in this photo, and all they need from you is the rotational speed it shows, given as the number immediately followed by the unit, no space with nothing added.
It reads 5500rpm
